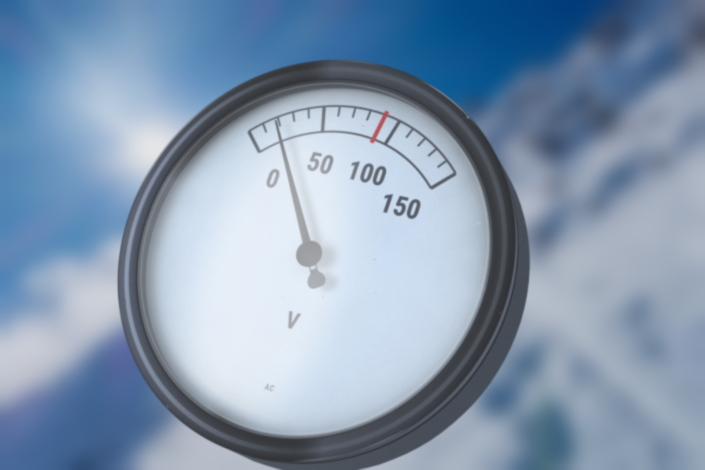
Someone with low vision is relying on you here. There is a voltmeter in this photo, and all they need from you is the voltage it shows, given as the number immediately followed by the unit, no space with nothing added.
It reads 20V
